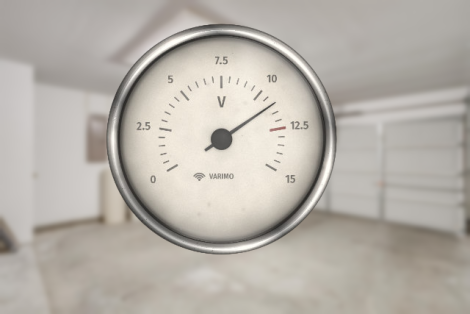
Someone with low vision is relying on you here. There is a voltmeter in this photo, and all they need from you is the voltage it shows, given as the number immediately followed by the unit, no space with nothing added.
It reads 11V
